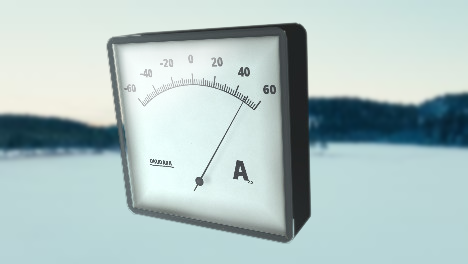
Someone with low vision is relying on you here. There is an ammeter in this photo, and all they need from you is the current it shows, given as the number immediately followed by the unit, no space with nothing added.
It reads 50A
